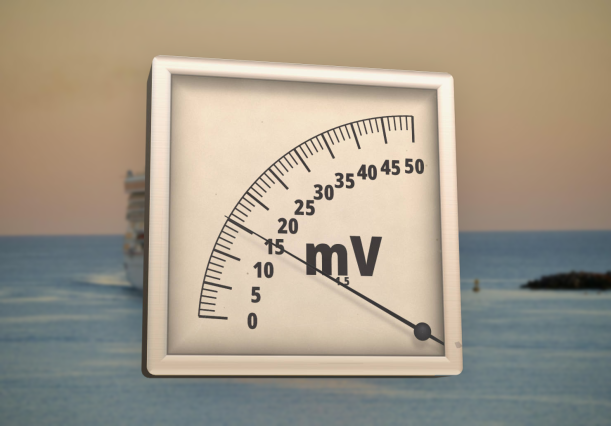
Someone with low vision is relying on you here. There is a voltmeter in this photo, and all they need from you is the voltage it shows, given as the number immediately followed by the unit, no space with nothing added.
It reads 15mV
